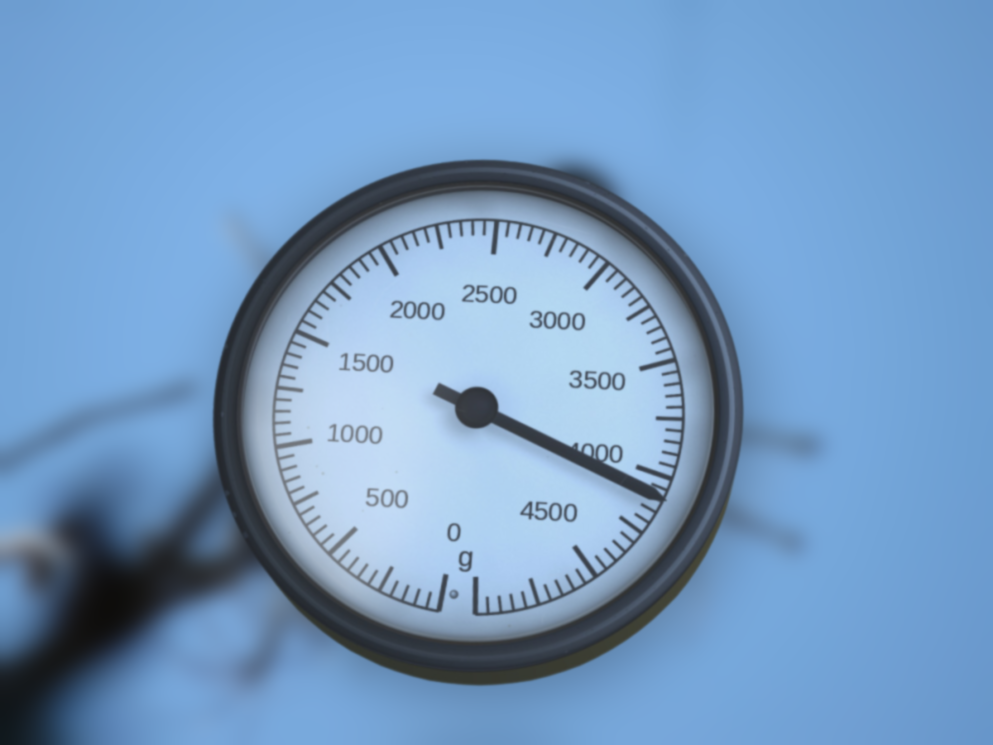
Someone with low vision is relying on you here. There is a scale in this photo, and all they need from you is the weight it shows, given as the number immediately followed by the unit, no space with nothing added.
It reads 4100g
